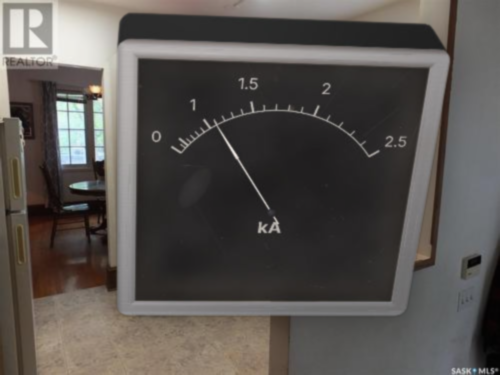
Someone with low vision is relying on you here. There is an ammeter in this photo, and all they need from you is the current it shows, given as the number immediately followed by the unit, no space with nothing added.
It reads 1.1kA
